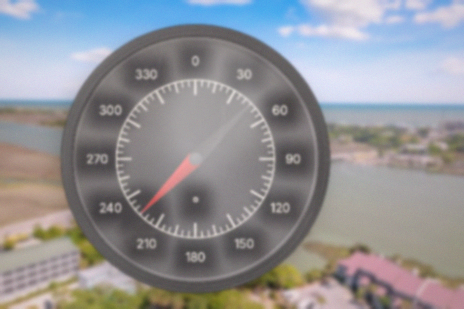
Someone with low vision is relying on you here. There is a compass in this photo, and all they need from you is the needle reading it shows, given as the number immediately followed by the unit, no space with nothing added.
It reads 225°
